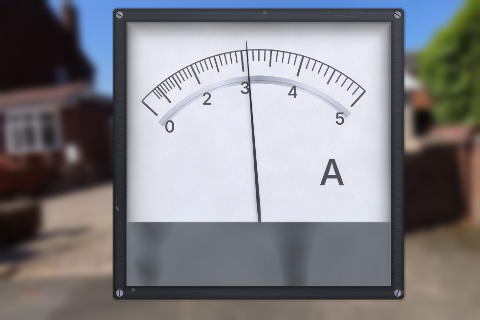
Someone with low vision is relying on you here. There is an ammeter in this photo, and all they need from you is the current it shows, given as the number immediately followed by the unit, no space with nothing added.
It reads 3.1A
